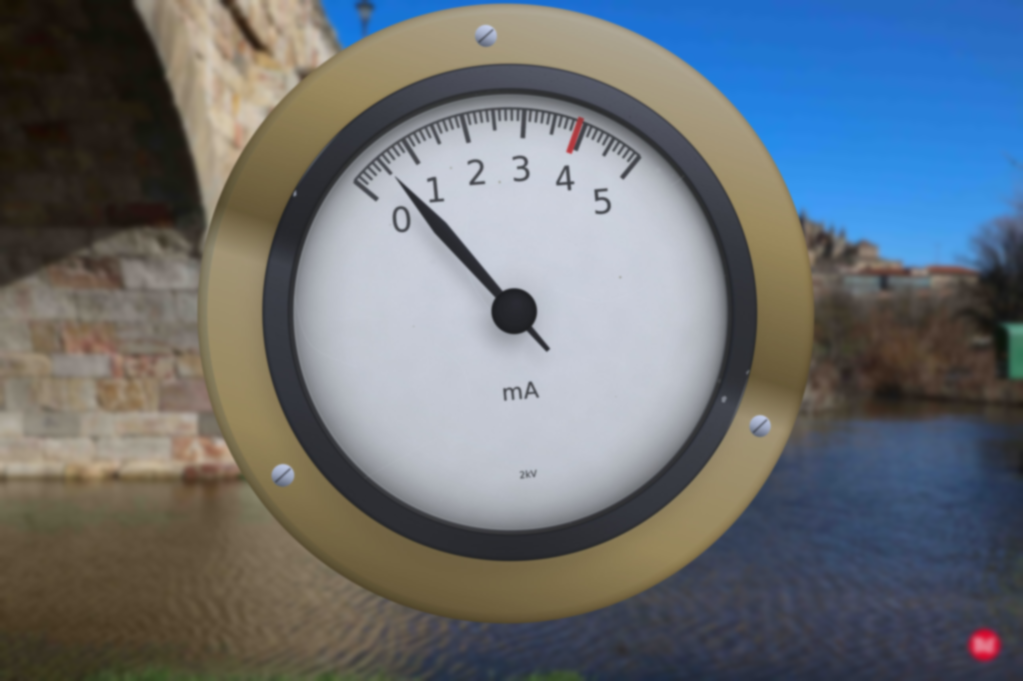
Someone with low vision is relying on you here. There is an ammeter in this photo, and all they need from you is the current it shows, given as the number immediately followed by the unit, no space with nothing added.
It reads 0.5mA
